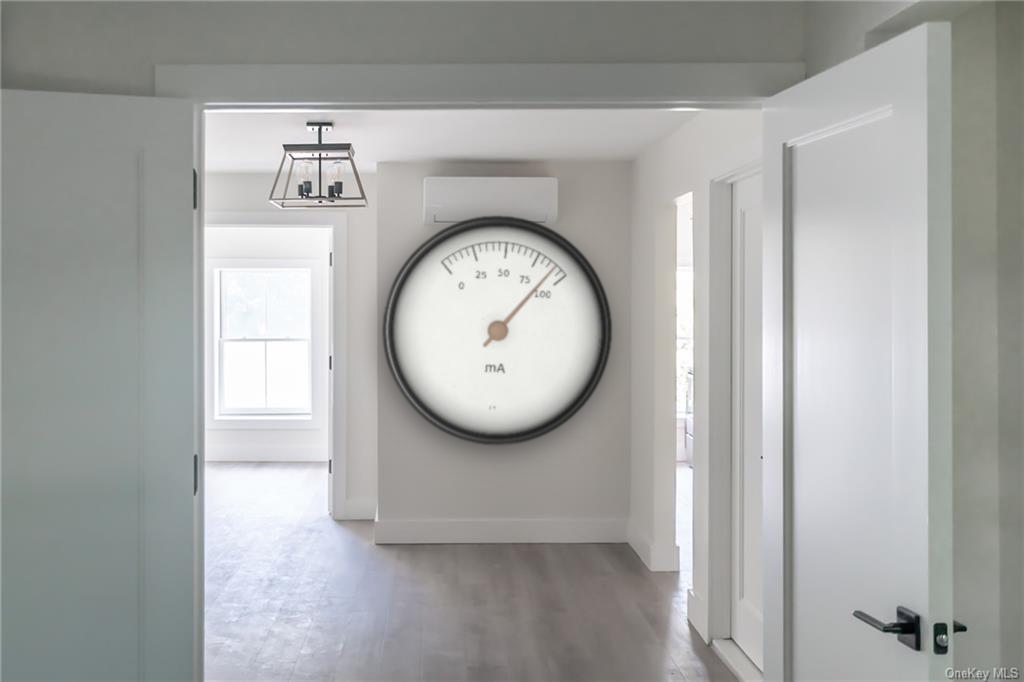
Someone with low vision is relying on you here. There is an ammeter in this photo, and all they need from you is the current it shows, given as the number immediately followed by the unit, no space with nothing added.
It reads 90mA
